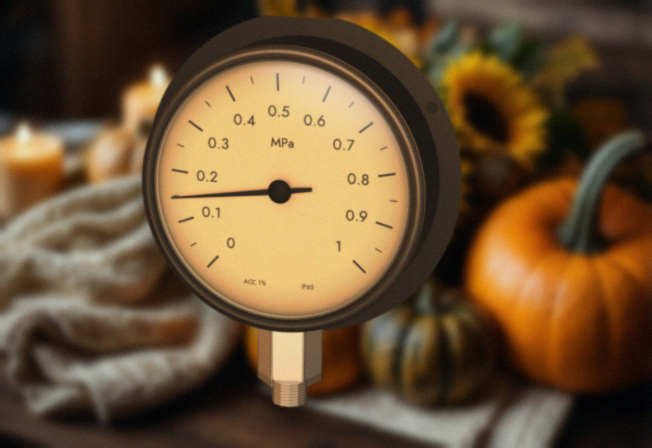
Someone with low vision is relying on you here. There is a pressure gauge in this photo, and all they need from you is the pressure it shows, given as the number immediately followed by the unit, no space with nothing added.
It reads 0.15MPa
